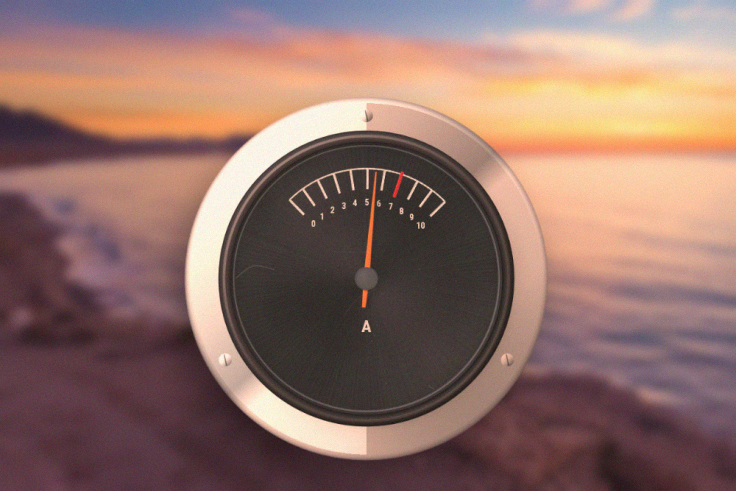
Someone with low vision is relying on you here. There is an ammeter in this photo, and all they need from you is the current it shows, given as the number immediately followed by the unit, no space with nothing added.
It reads 5.5A
